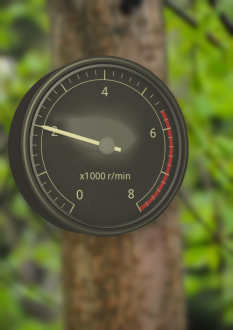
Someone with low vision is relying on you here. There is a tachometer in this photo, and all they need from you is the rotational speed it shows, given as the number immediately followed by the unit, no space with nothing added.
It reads 2000rpm
